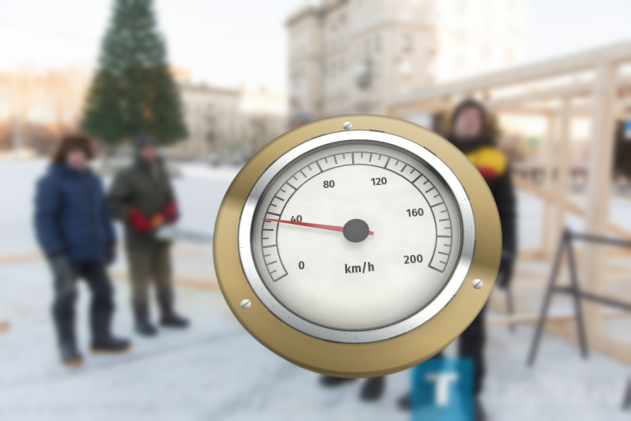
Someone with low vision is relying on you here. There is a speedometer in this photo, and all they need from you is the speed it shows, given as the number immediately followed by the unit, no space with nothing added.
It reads 35km/h
